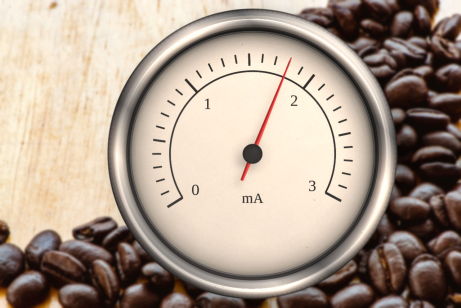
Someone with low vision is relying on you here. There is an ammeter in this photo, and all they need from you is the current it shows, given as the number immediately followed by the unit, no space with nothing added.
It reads 1.8mA
